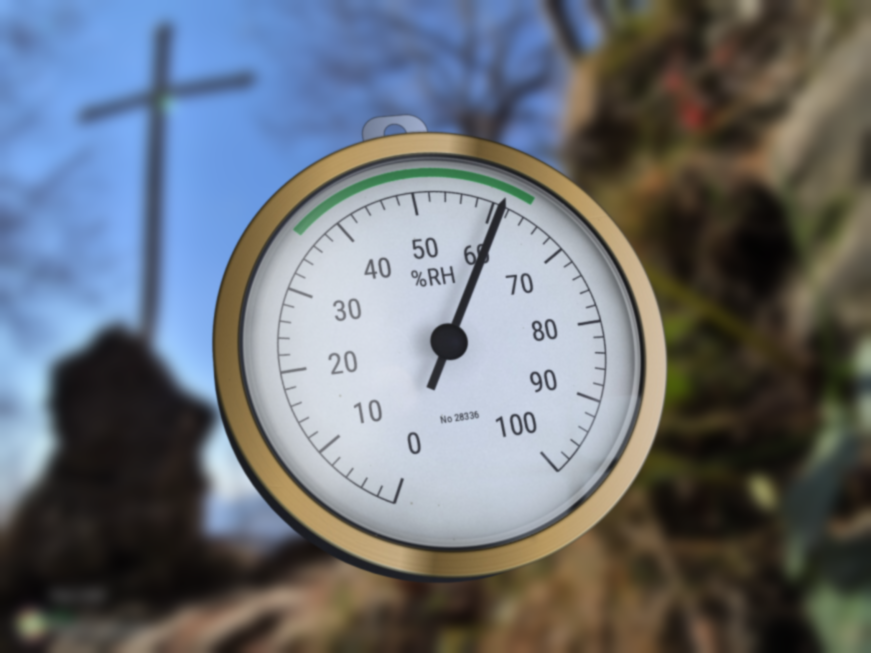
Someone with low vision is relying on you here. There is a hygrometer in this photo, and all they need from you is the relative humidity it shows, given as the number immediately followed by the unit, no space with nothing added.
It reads 61%
